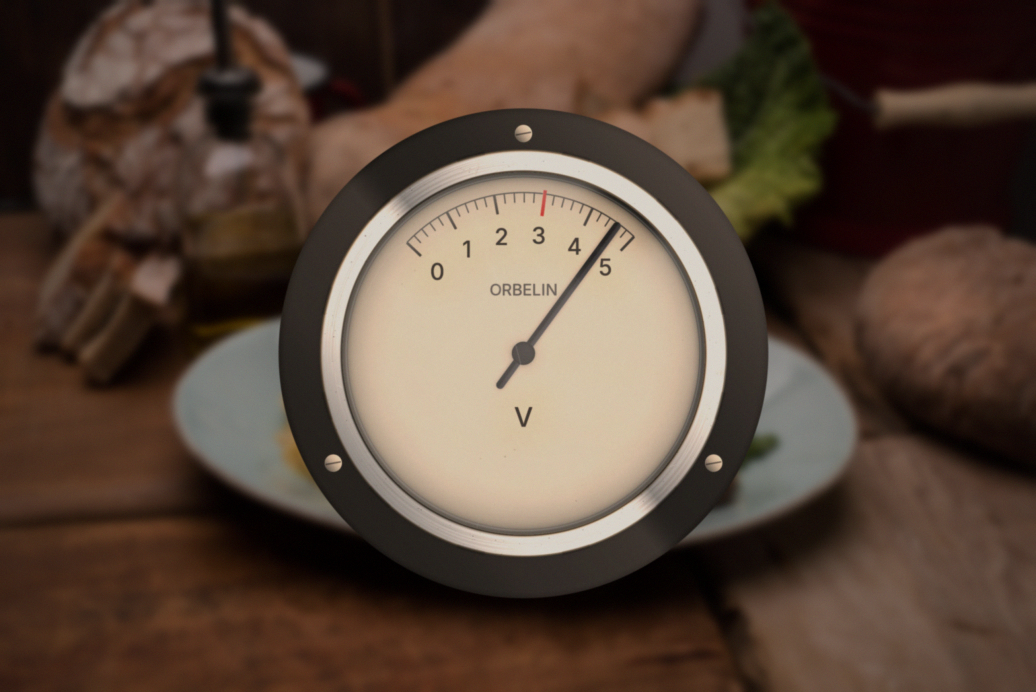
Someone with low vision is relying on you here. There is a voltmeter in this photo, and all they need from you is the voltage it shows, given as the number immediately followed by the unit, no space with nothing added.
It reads 4.6V
